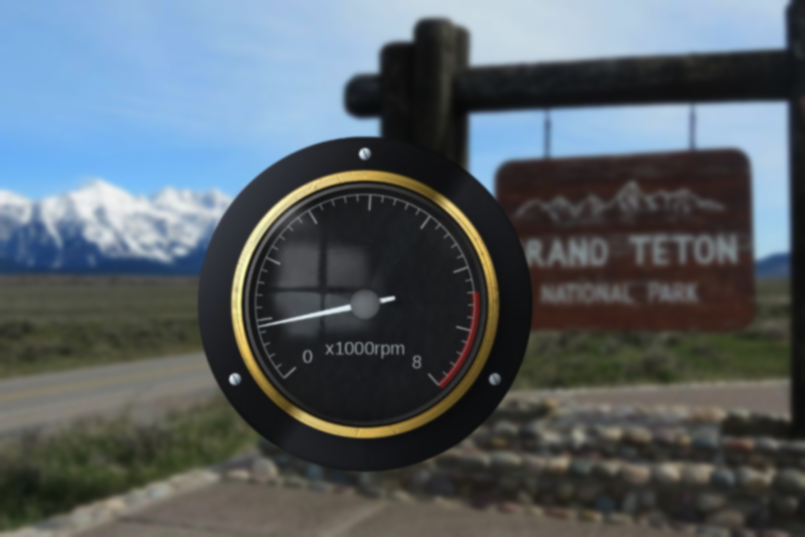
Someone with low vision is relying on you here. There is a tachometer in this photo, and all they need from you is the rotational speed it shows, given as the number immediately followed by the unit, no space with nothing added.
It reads 900rpm
